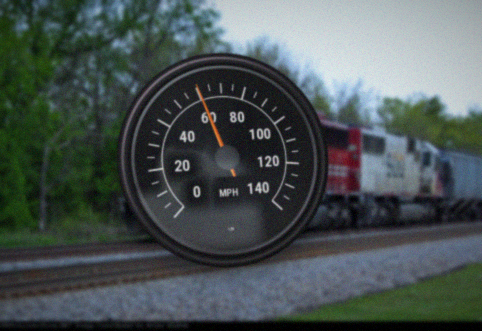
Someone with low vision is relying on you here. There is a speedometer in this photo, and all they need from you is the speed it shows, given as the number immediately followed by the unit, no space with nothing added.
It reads 60mph
